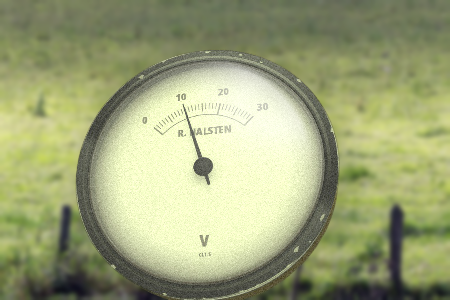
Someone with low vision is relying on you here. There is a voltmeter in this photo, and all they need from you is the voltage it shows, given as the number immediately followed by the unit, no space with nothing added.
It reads 10V
